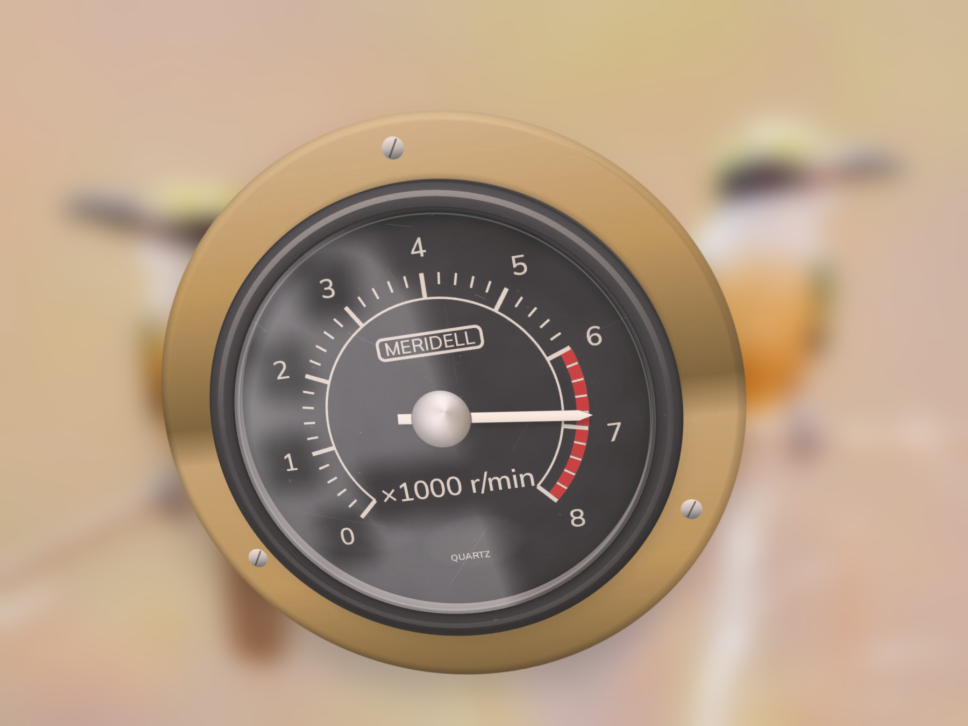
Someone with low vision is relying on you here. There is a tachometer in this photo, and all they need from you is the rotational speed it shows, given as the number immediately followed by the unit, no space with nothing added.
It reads 6800rpm
